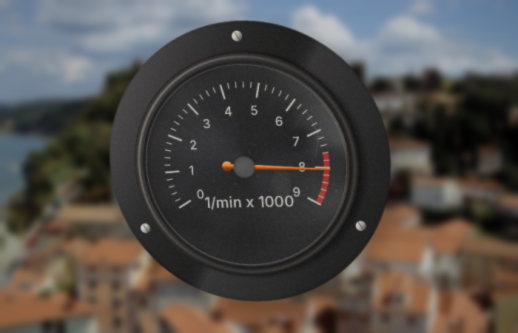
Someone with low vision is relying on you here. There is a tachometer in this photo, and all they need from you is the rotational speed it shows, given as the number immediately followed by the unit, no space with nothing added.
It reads 8000rpm
